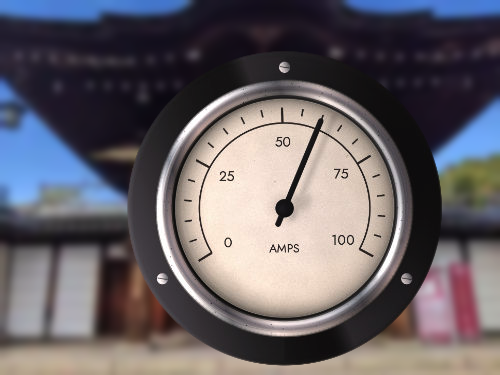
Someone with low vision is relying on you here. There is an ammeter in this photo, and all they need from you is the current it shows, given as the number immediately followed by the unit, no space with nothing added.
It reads 60A
